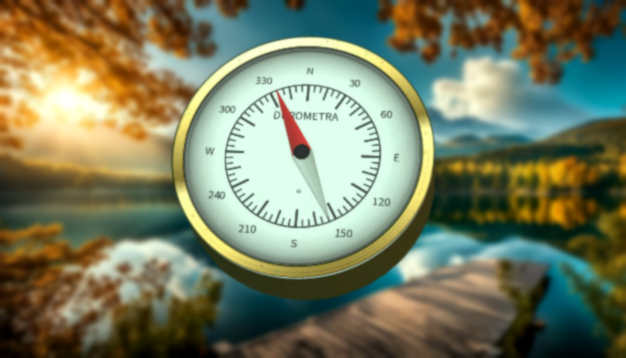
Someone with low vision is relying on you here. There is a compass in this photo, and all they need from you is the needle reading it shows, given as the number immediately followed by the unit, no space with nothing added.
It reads 335°
